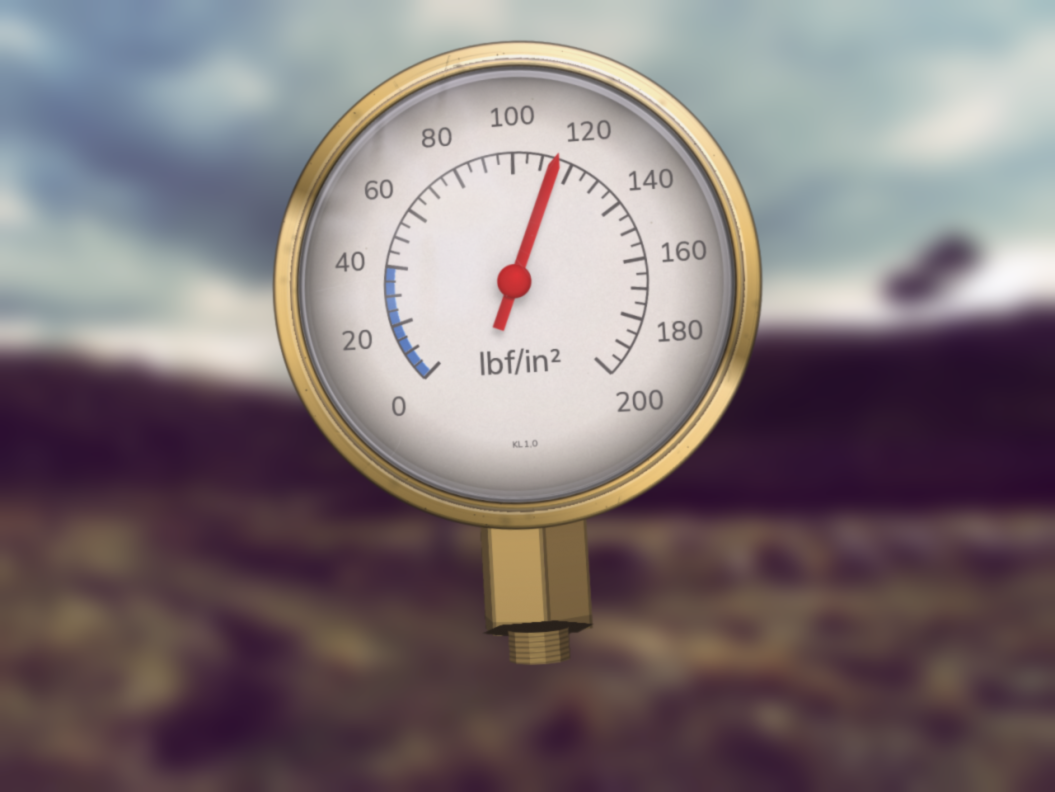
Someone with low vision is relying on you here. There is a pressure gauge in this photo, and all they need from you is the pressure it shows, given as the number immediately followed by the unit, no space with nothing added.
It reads 115psi
